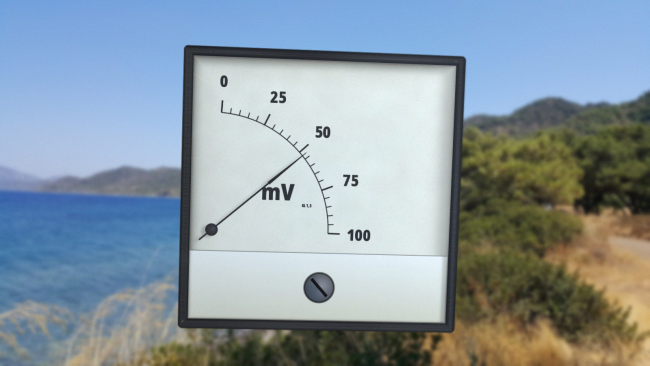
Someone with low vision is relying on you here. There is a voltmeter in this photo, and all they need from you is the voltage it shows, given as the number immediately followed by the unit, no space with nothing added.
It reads 52.5mV
